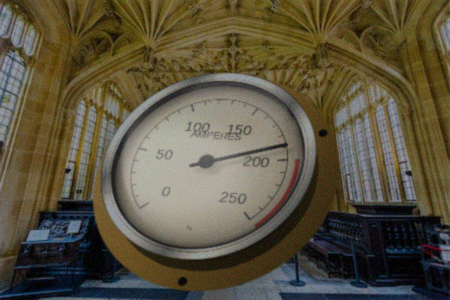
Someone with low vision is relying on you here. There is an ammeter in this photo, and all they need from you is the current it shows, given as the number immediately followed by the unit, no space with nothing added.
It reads 190A
